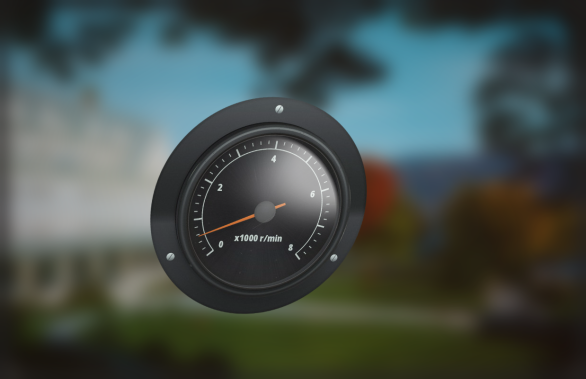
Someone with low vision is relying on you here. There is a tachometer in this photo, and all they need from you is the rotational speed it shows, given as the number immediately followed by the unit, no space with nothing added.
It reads 600rpm
